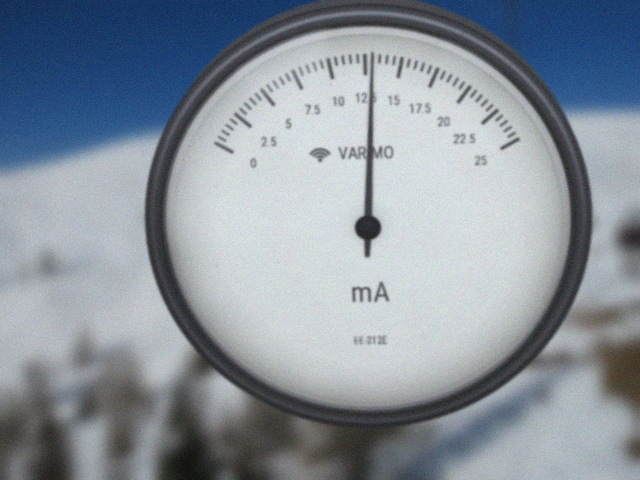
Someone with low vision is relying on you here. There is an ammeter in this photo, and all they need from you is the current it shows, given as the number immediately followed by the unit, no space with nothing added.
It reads 13mA
